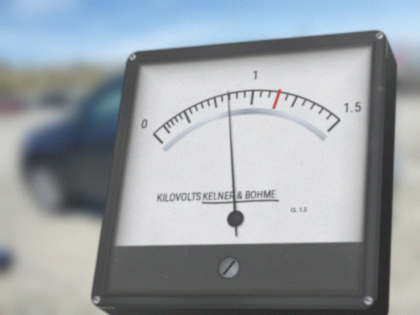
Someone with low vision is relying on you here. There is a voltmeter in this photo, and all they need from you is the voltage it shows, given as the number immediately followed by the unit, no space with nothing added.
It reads 0.85kV
